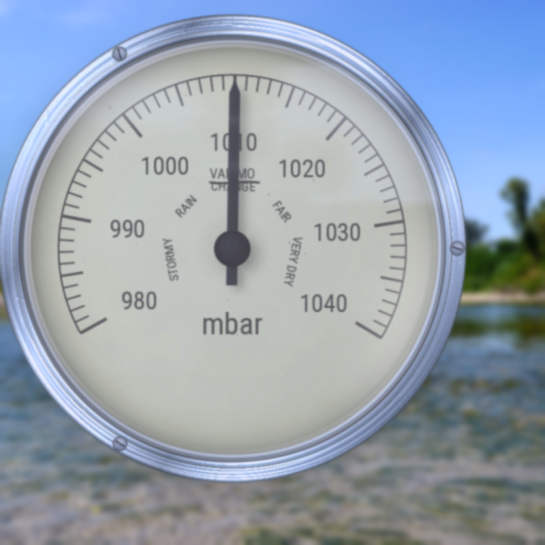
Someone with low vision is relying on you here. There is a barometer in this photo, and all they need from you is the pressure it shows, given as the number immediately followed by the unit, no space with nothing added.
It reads 1010mbar
